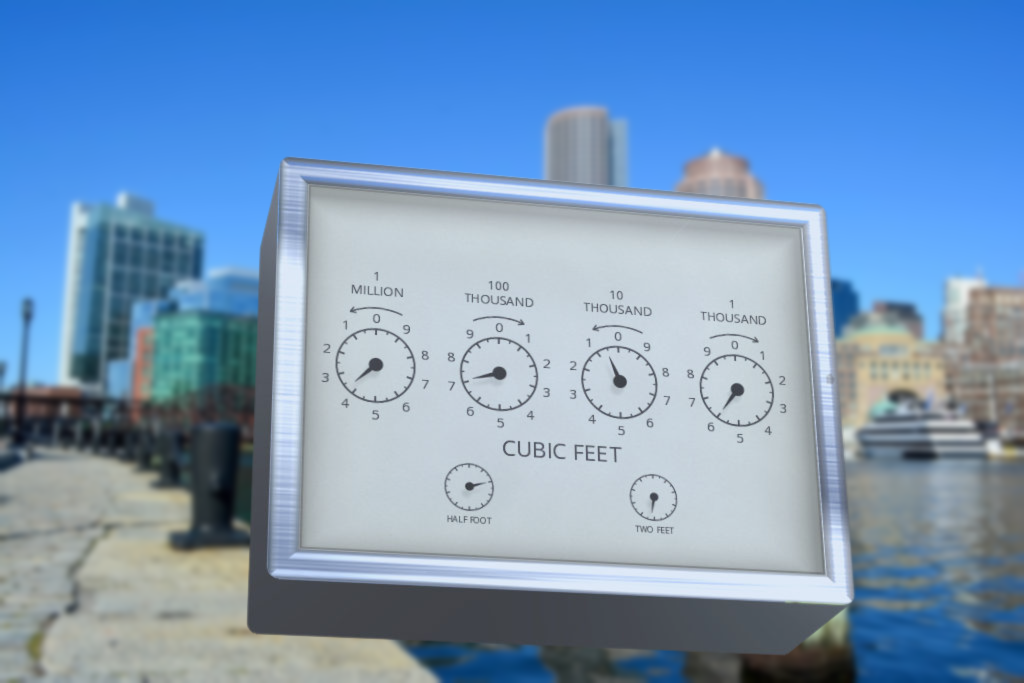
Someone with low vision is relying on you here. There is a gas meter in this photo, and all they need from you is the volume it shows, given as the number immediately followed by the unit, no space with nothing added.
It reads 370600ft³
